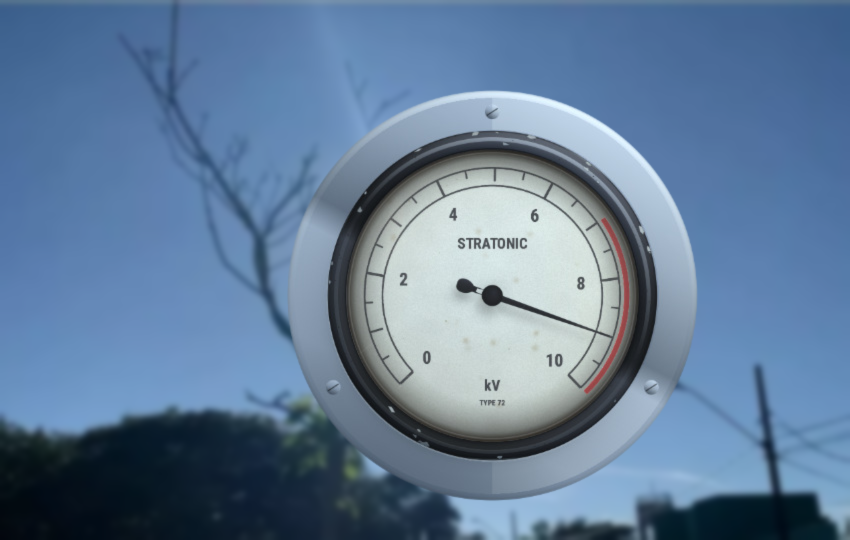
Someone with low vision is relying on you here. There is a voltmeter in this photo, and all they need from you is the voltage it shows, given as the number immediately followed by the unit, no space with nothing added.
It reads 9kV
